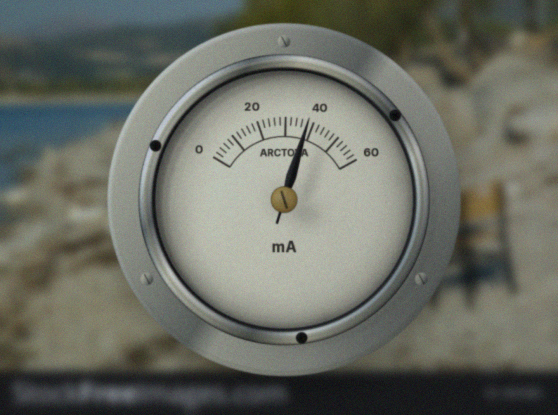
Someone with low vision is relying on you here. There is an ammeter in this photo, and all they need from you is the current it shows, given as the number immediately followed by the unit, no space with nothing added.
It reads 38mA
